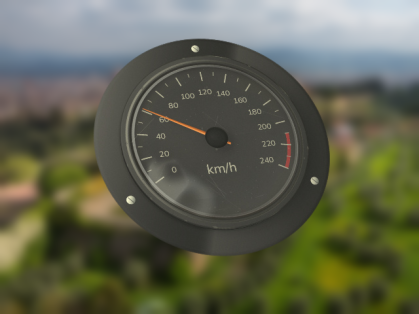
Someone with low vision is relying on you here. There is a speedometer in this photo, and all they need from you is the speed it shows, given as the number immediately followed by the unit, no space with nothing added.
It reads 60km/h
